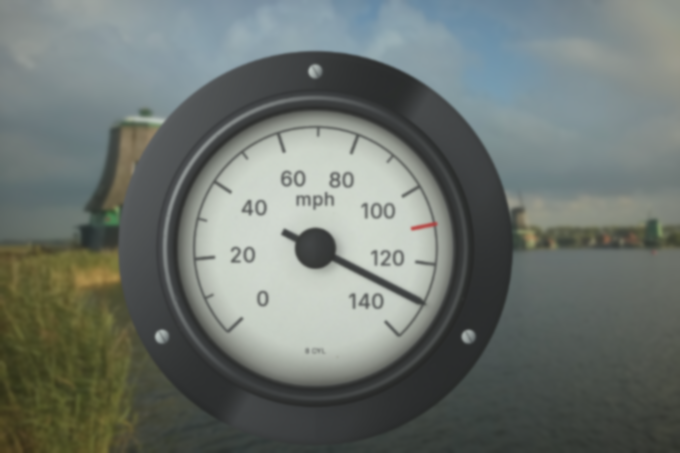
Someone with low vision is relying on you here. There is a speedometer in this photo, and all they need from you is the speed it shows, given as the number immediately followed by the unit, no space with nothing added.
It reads 130mph
